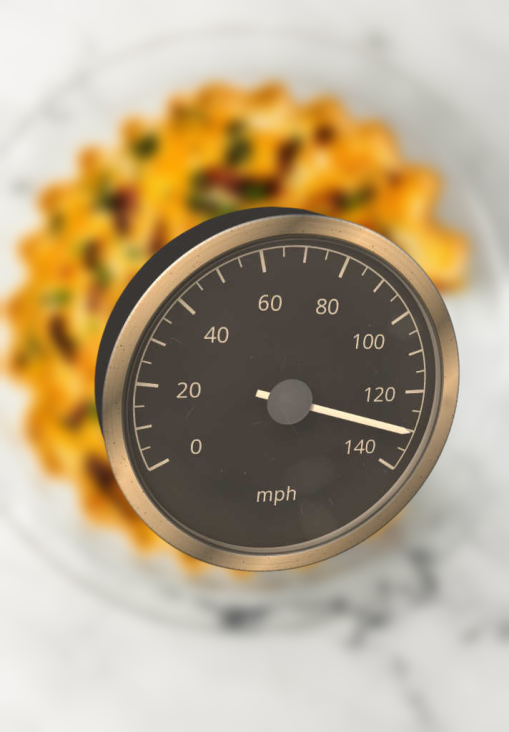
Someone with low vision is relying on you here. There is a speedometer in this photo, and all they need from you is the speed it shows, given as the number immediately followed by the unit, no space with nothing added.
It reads 130mph
